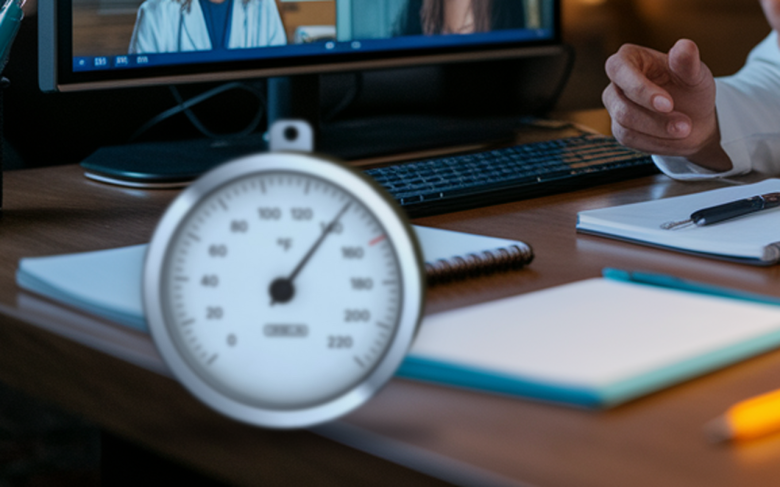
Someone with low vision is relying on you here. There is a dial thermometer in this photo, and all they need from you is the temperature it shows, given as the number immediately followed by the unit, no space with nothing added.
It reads 140°F
